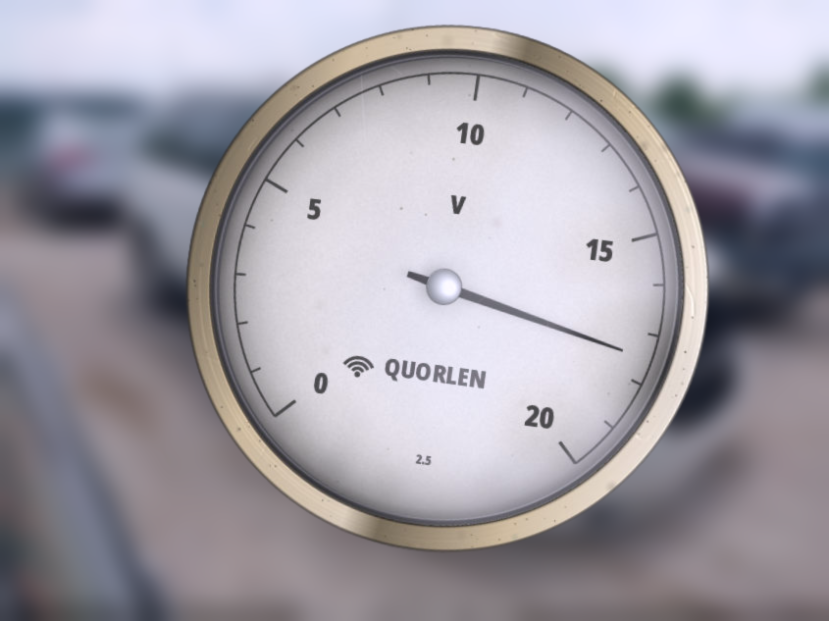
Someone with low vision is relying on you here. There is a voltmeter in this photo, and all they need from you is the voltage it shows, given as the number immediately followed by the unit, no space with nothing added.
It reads 17.5V
